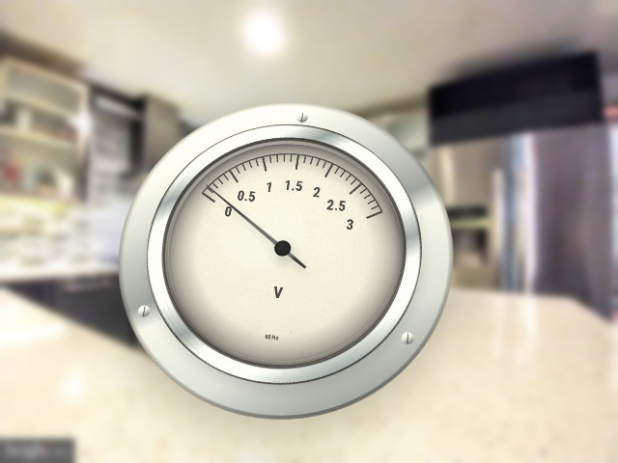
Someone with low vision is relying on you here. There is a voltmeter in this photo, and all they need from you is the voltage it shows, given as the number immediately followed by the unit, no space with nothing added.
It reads 0.1V
